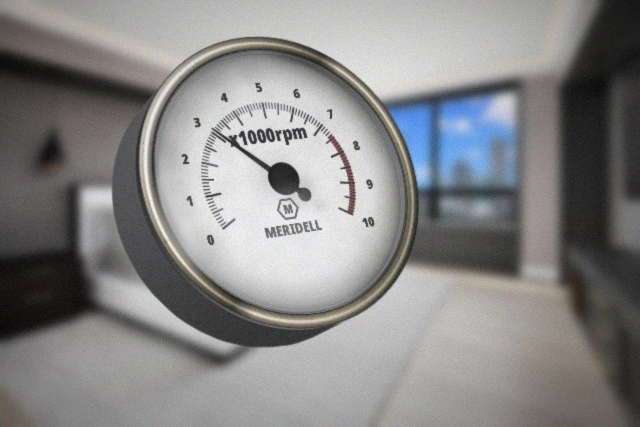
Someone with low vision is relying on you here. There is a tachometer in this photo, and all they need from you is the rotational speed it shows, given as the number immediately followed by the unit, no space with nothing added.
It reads 3000rpm
